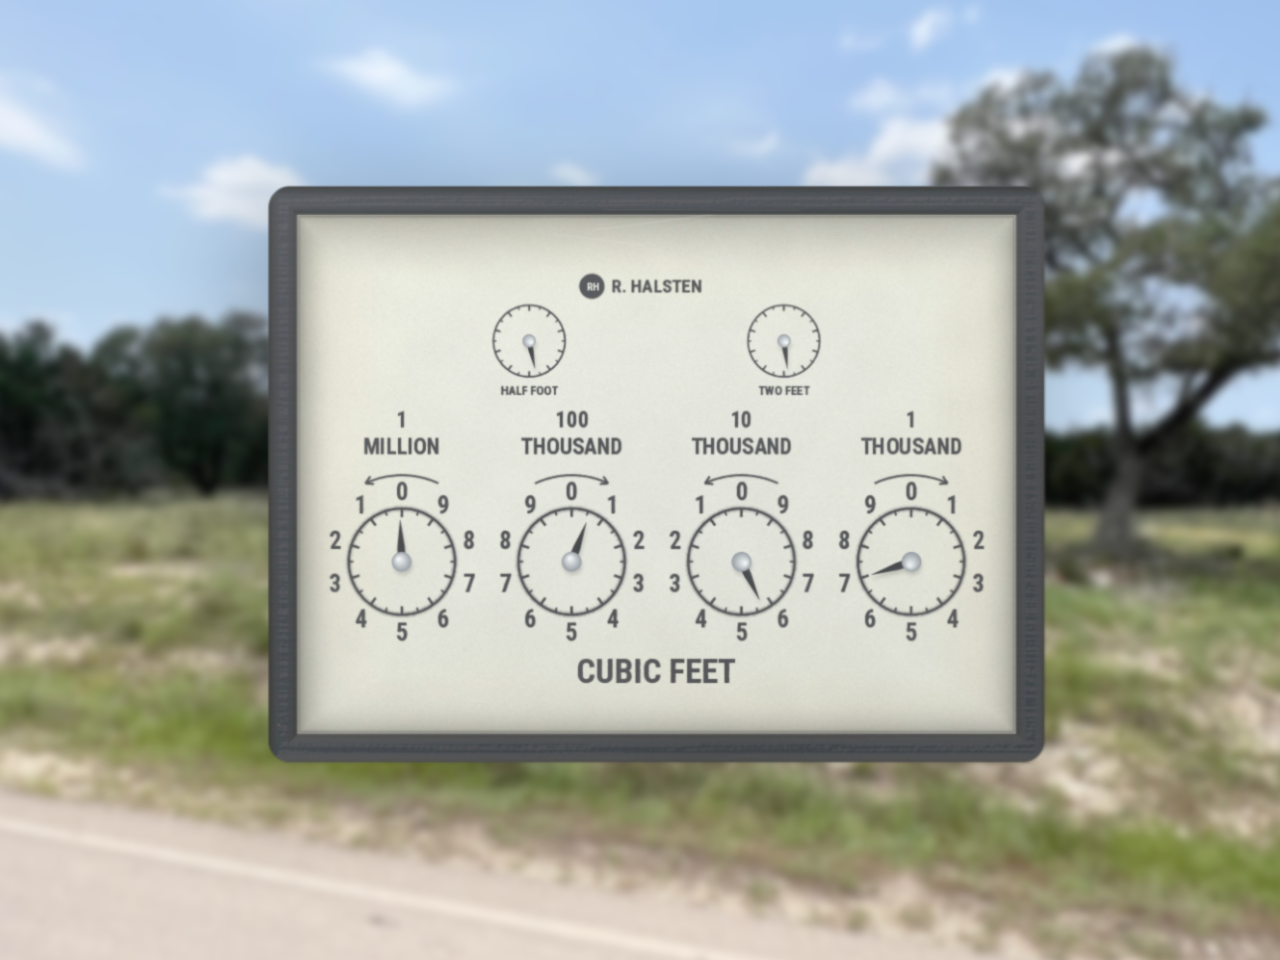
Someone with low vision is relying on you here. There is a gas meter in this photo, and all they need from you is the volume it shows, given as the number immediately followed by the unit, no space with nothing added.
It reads 5700ft³
